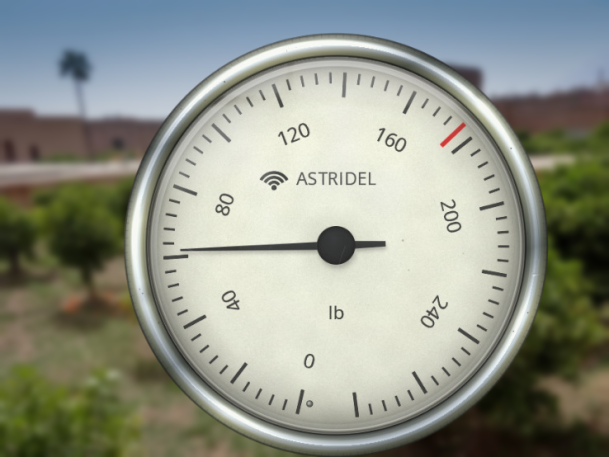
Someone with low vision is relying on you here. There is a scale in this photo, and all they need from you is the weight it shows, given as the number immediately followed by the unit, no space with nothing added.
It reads 62lb
